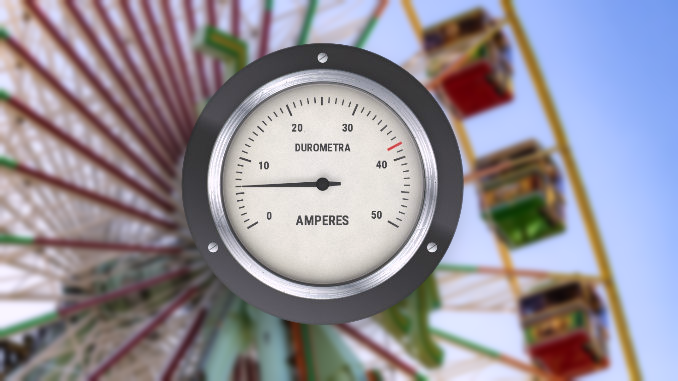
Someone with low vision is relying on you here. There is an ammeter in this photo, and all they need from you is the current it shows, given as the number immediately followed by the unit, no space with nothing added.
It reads 6A
